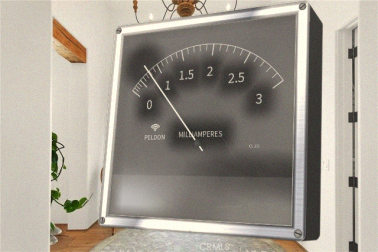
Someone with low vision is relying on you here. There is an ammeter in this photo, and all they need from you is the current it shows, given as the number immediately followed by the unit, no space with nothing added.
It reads 0.8mA
